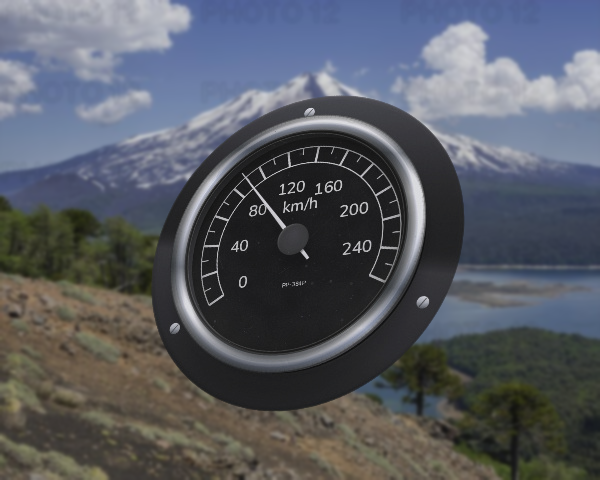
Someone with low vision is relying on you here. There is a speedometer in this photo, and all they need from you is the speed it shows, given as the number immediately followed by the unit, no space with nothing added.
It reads 90km/h
